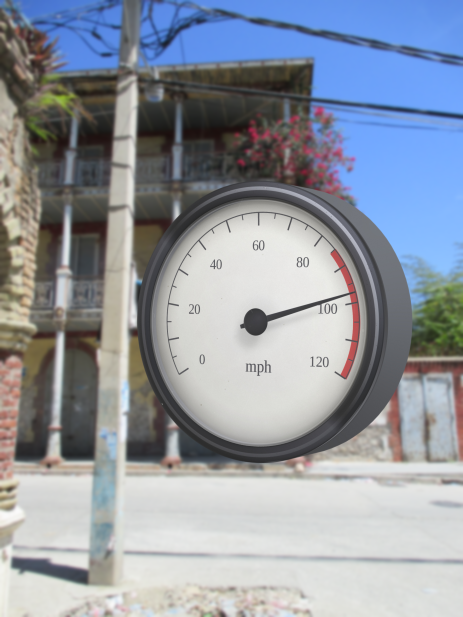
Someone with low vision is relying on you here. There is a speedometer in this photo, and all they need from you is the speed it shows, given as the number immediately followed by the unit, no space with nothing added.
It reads 97.5mph
